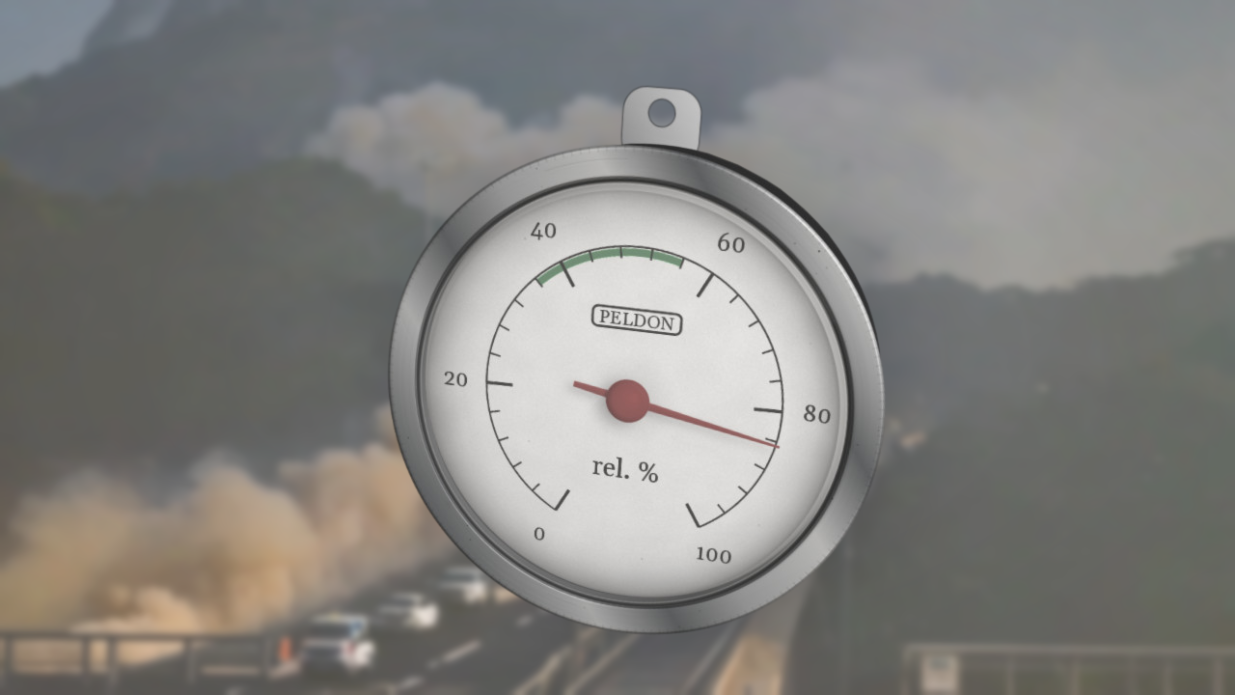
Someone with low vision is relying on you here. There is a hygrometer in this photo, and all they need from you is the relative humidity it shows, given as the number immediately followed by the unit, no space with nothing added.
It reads 84%
